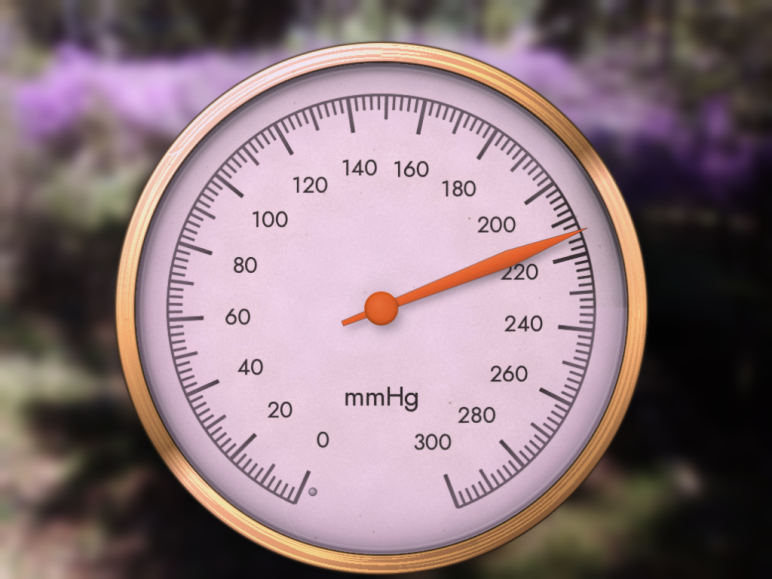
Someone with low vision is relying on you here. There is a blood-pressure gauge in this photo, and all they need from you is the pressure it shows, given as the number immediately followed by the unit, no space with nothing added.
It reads 214mmHg
